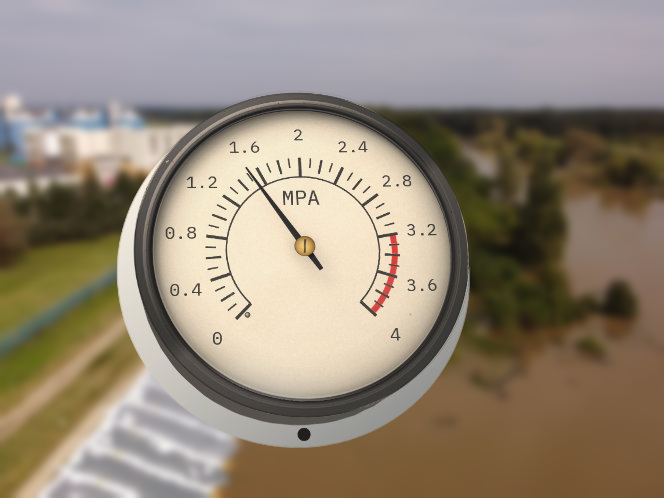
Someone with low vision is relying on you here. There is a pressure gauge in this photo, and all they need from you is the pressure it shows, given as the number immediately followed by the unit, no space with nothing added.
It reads 1.5MPa
